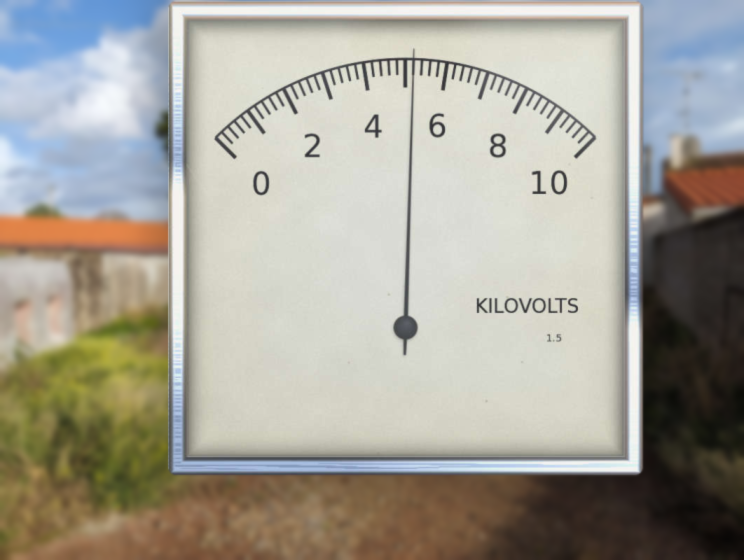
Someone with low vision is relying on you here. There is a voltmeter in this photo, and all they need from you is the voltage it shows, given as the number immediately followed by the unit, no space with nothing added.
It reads 5.2kV
